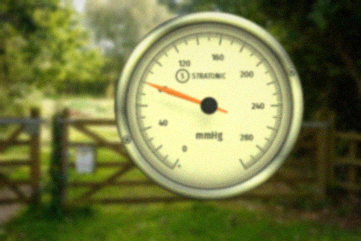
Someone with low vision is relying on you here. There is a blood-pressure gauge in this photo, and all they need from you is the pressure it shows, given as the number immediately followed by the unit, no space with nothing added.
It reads 80mmHg
